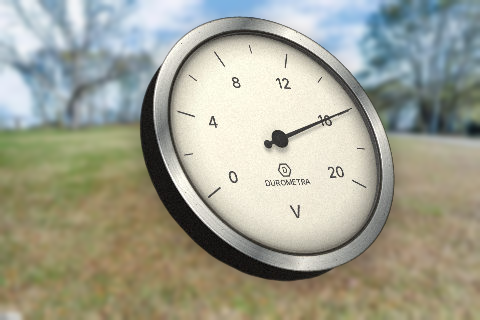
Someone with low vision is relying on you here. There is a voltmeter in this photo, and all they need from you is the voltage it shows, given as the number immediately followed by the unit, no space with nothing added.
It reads 16V
